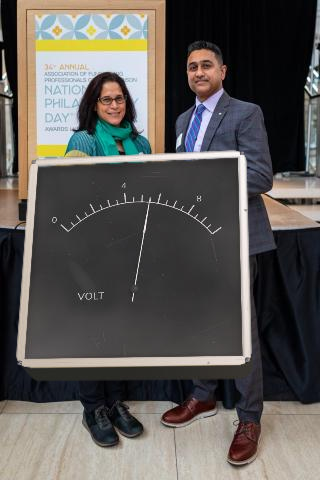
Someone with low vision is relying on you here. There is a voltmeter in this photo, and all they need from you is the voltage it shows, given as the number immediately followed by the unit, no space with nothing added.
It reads 5.5V
